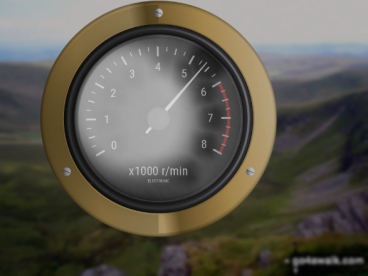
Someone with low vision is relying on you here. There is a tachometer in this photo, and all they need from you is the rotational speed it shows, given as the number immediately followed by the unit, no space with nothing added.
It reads 5375rpm
